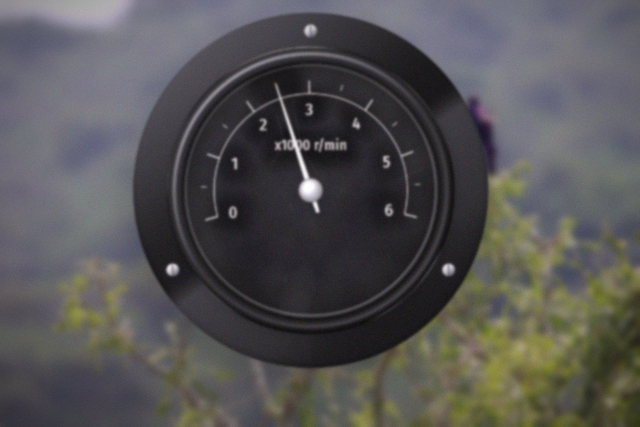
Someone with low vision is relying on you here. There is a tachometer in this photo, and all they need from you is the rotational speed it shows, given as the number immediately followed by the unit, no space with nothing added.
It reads 2500rpm
